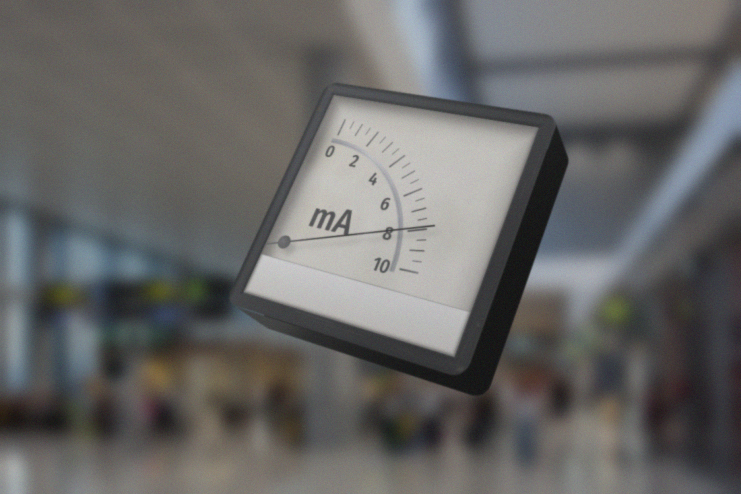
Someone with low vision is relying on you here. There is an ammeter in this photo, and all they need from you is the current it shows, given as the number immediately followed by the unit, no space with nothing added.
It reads 8mA
